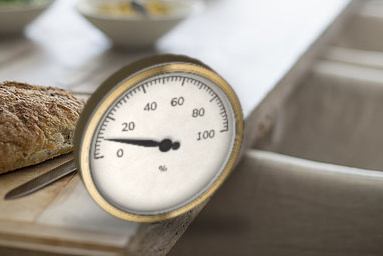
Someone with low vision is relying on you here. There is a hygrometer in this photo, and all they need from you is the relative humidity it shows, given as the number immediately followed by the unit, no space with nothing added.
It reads 10%
